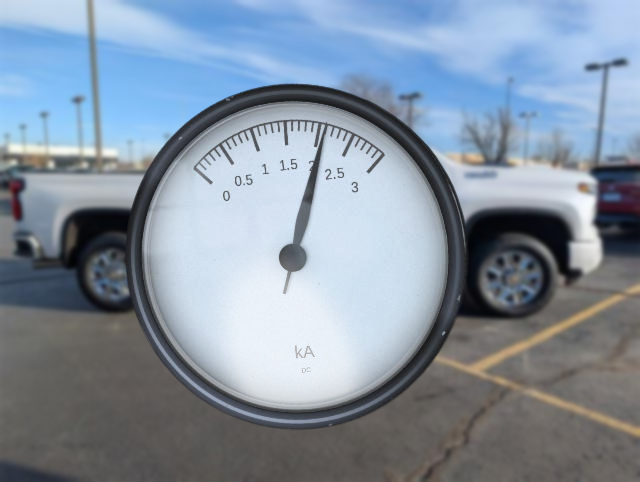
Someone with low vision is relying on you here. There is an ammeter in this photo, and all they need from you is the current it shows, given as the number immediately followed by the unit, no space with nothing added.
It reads 2.1kA
